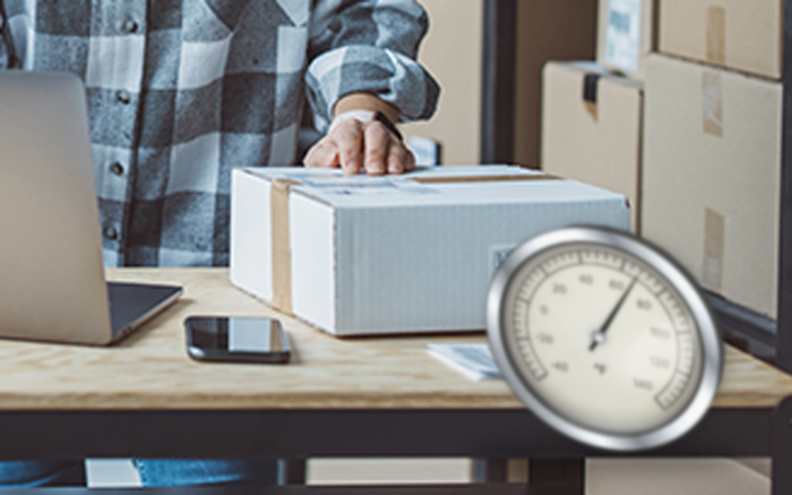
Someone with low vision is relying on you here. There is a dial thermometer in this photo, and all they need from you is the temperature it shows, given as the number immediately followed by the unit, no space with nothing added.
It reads 68°F
